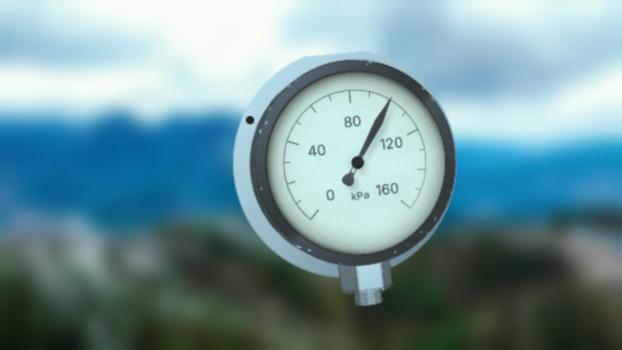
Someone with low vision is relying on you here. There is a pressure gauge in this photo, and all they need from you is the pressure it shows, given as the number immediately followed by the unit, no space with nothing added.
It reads 100kPa
